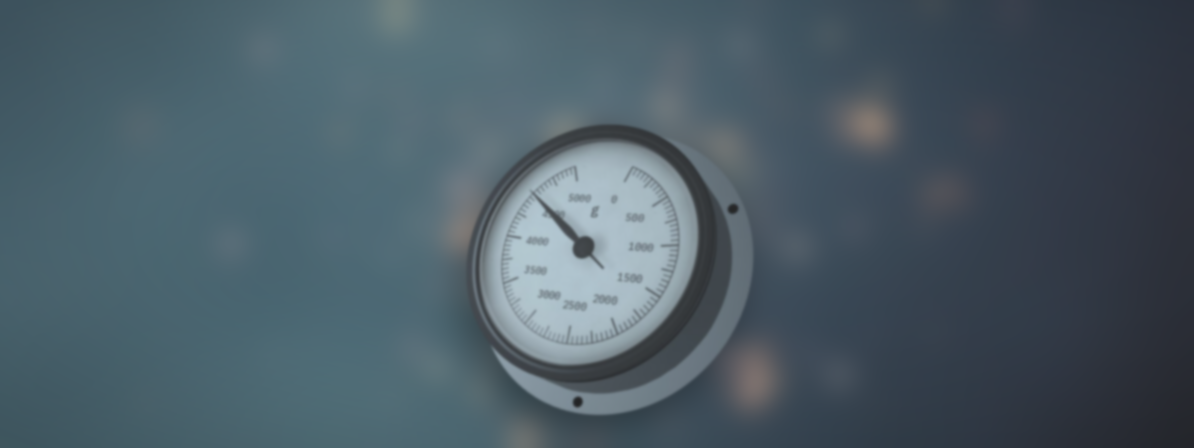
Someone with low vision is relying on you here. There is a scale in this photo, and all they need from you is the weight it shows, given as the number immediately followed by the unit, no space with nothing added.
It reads 4500g
